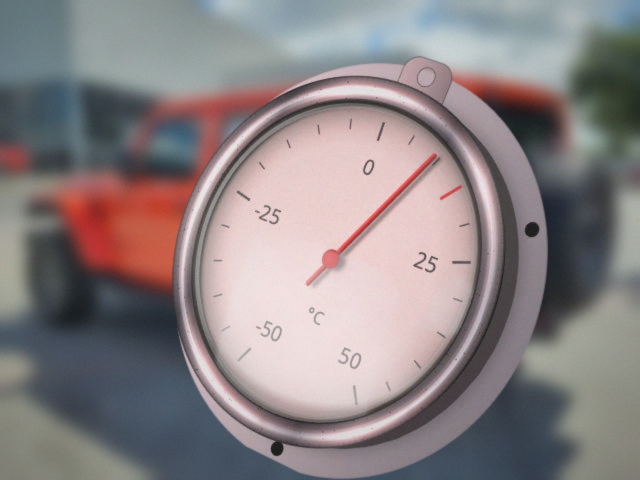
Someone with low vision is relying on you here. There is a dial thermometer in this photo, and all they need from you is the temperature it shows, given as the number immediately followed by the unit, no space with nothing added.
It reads 10°C
